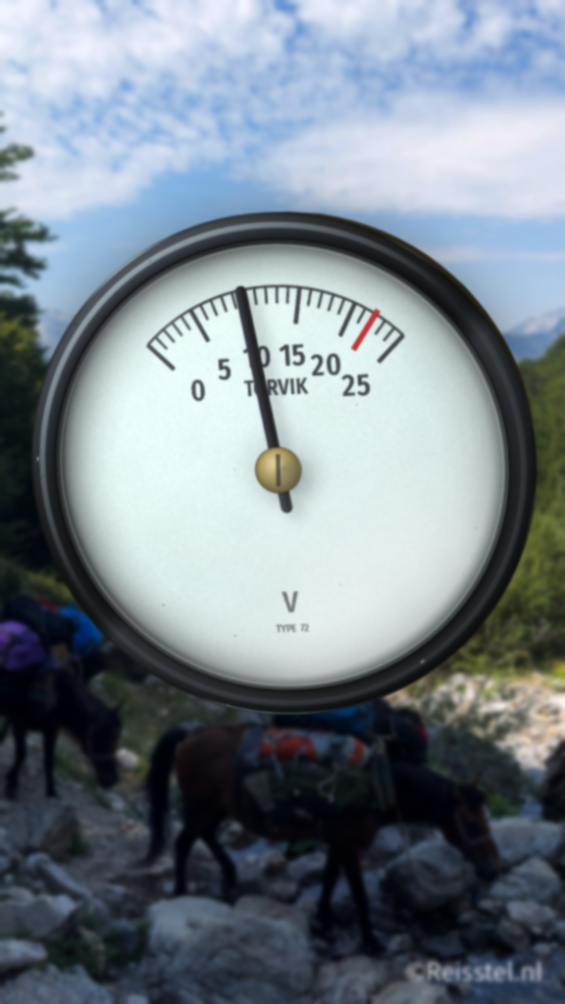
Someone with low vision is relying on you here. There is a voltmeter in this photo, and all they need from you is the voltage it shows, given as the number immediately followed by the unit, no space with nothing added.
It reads 10V
